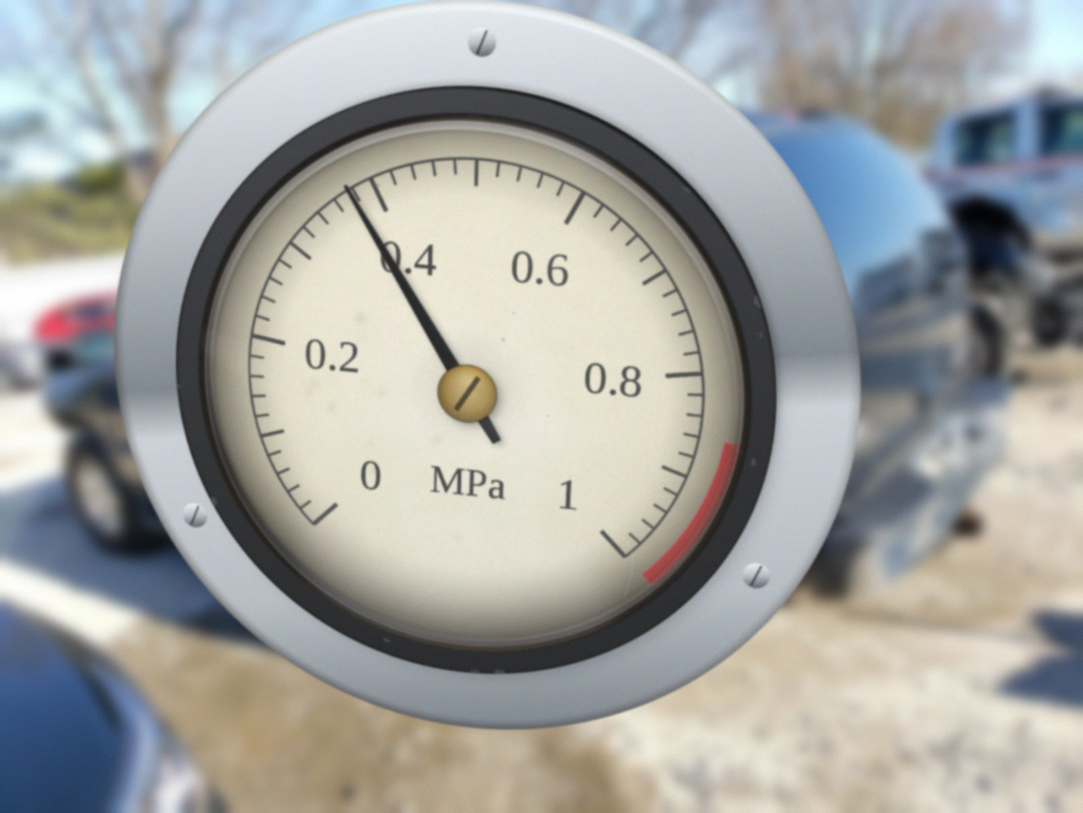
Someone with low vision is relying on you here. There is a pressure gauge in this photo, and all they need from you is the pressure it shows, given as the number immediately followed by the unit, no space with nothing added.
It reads 0.38MPa
